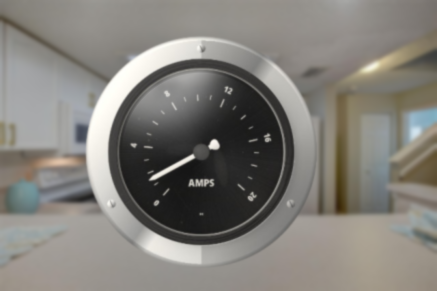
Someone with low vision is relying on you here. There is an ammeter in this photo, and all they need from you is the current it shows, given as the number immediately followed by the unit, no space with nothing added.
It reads 1.5A
